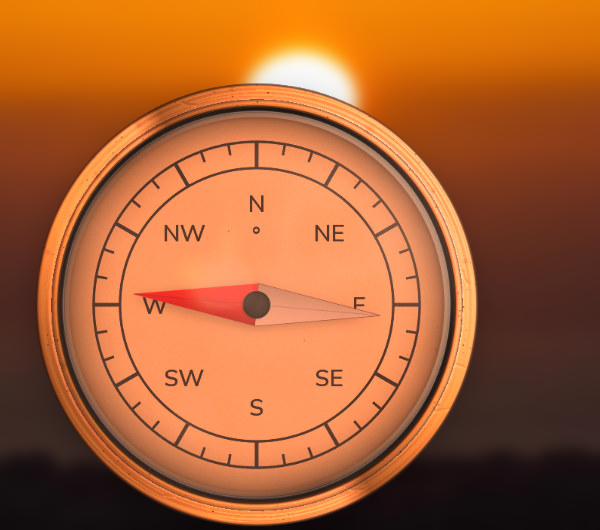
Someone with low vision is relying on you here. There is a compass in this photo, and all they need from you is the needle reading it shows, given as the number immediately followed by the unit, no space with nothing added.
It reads 275°
